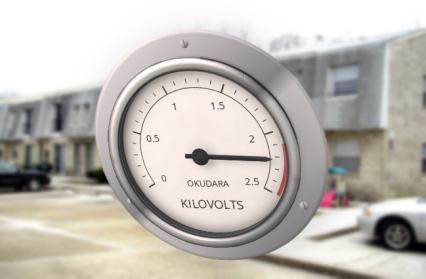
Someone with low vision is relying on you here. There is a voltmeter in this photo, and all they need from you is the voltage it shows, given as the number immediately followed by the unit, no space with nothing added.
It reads 2.2kV
